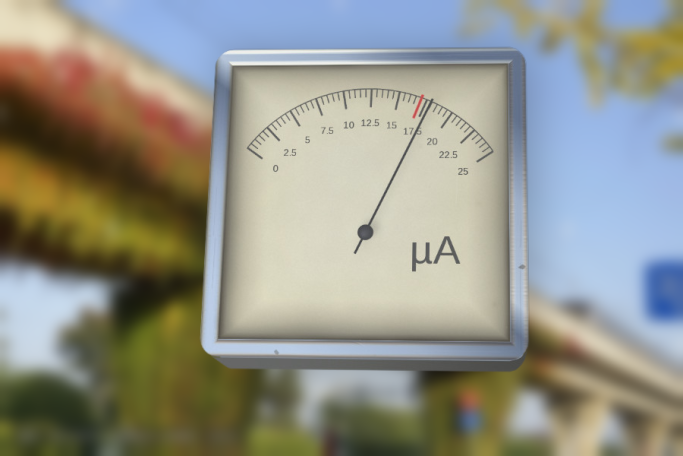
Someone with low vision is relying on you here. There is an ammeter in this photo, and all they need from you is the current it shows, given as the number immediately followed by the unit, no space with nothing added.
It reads 18µA
